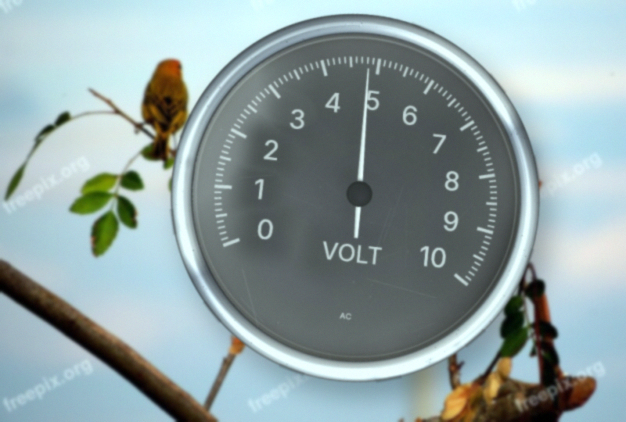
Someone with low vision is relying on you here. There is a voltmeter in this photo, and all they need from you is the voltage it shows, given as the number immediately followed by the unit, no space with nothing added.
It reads 4.8V
